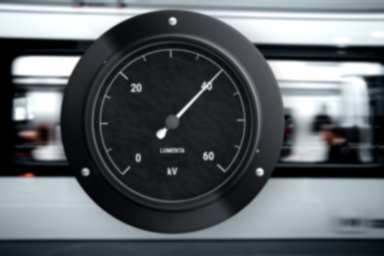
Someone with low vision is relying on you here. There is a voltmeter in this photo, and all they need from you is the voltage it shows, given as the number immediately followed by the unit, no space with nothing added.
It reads 40kV
